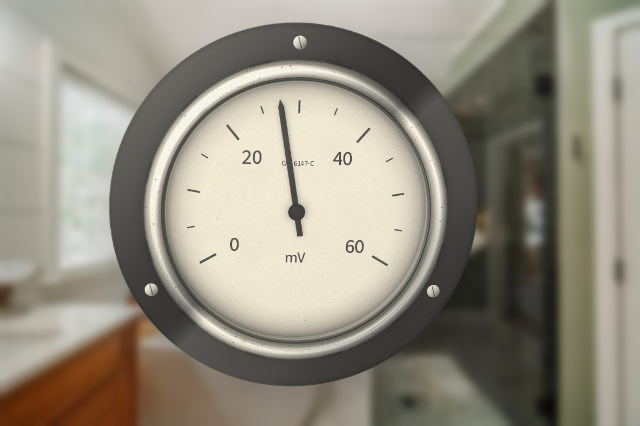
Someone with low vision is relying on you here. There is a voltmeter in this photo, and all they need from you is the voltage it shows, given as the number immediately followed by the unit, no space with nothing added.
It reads 27.5mV
